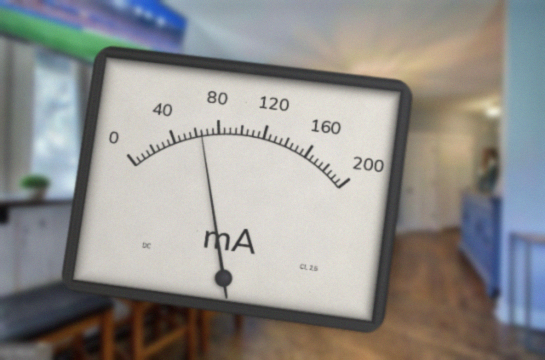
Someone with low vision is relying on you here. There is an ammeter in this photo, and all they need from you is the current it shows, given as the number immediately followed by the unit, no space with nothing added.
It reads 65mA
